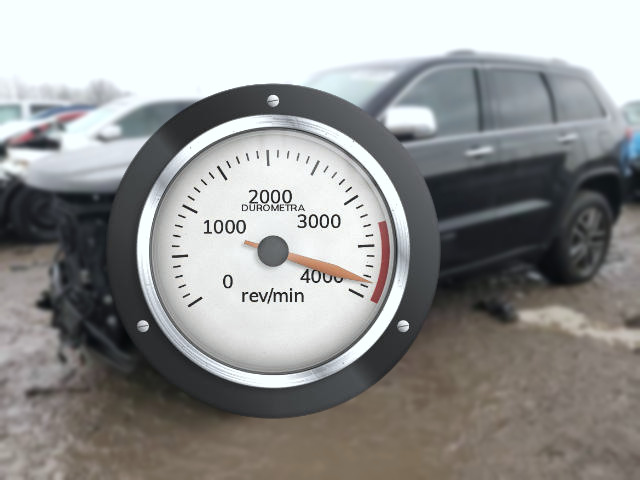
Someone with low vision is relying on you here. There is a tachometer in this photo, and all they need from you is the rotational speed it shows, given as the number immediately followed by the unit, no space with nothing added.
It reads 3850rpm
